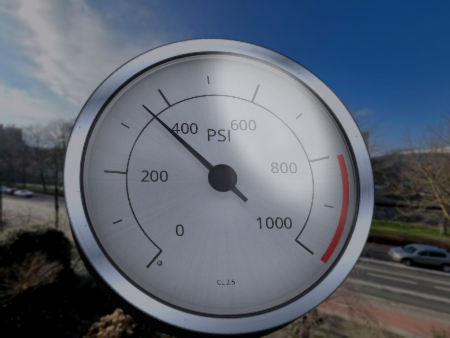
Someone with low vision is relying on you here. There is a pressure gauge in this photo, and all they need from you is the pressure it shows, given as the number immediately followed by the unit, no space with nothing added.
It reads 350psi
